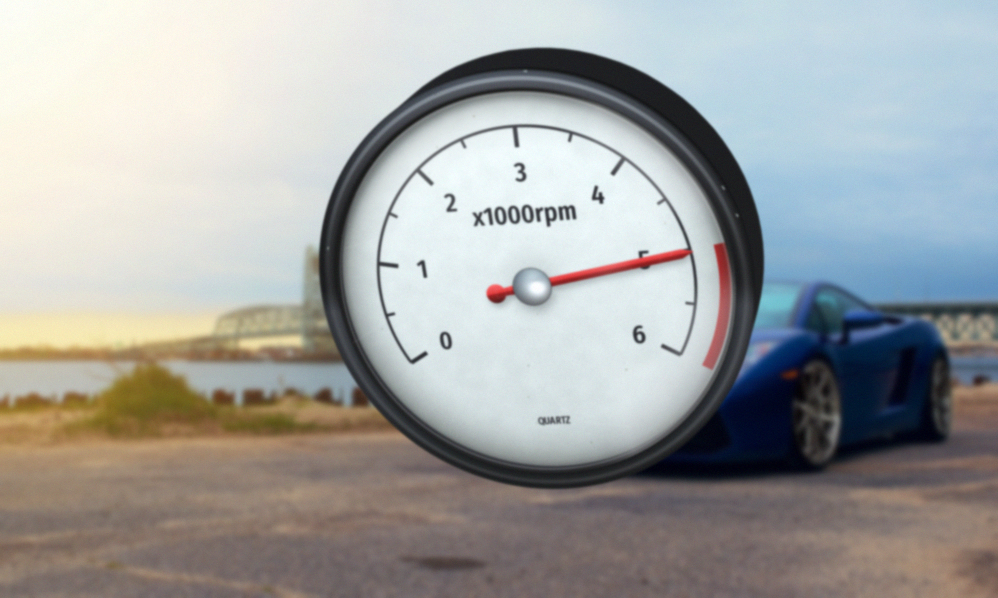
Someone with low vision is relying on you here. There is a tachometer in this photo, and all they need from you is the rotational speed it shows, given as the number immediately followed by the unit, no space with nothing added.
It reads 5000rpm
